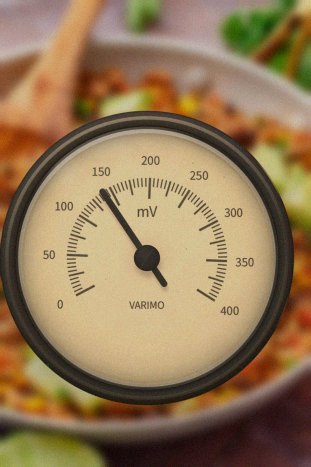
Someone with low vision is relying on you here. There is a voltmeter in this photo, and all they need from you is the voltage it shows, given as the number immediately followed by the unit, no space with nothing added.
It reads 140mV
